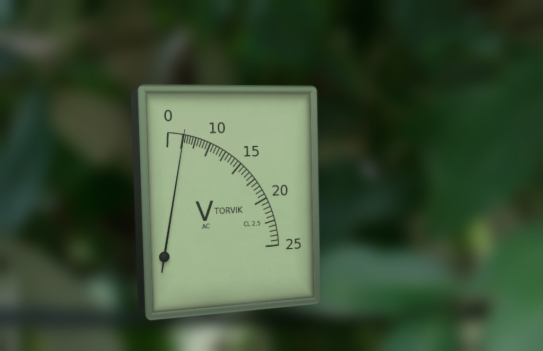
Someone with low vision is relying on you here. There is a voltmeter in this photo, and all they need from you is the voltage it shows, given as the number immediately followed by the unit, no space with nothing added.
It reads 5V
